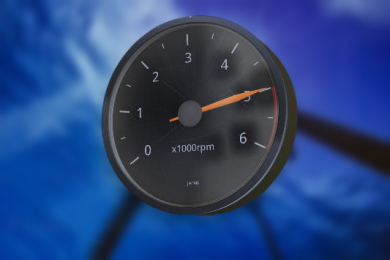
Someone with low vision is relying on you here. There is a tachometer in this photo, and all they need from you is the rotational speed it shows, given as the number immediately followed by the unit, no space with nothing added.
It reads 5000rpm
